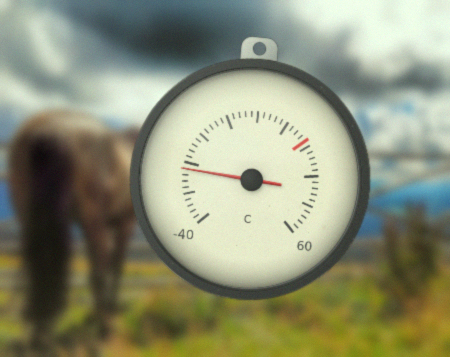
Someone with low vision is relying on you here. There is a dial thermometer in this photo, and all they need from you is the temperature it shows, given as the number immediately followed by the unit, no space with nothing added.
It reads -22°C
